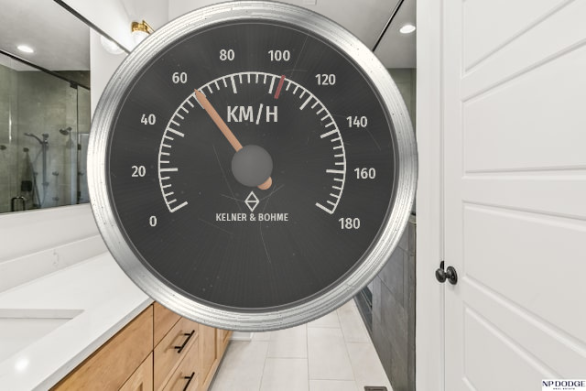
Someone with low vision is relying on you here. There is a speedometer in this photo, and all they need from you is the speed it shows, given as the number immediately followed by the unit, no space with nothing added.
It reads 62km/h
